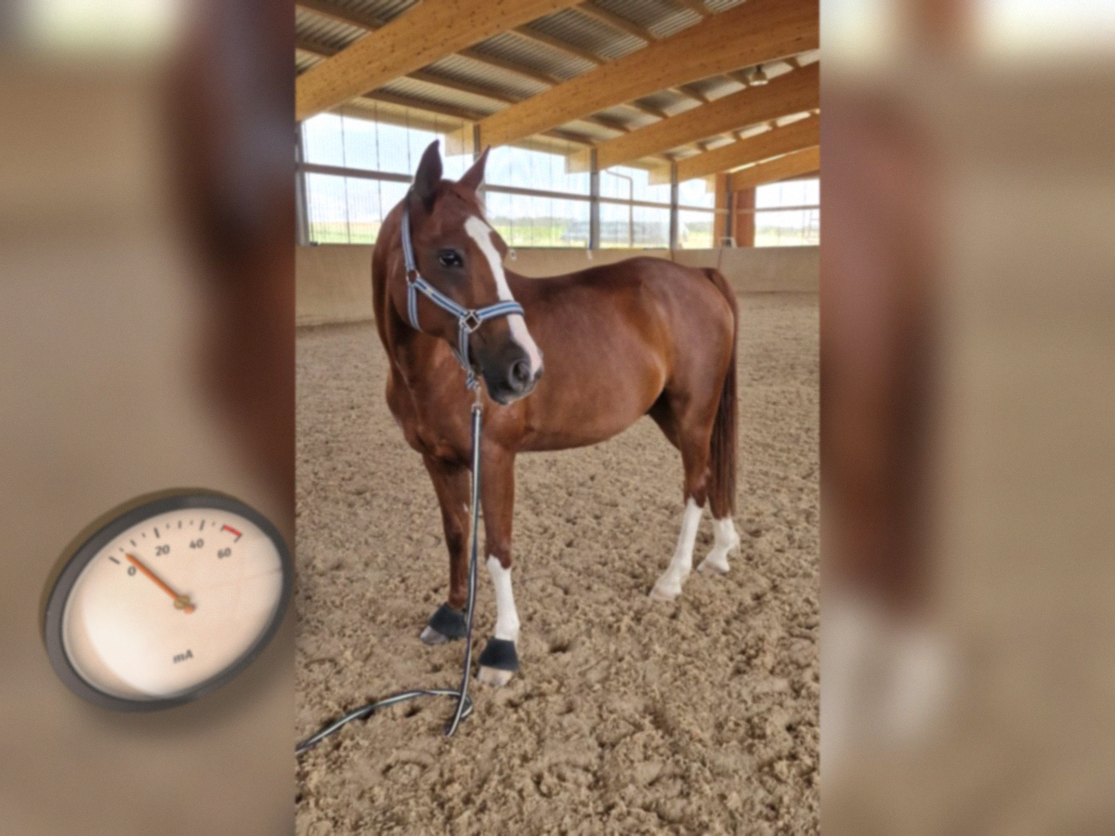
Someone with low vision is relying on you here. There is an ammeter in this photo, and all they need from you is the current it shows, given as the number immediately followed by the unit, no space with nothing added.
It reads 5mA
